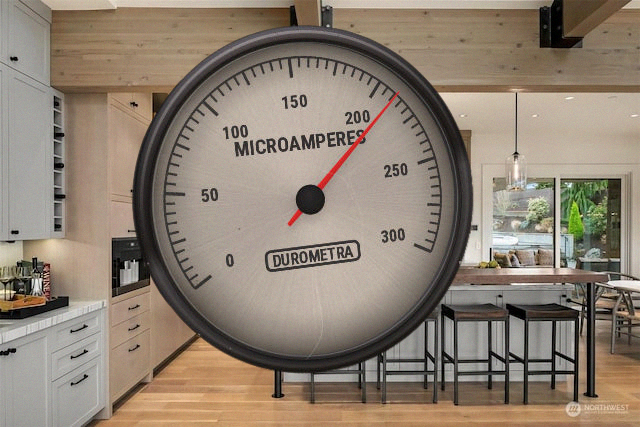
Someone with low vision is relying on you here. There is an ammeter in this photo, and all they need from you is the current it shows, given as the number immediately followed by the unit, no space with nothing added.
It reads 210µA
